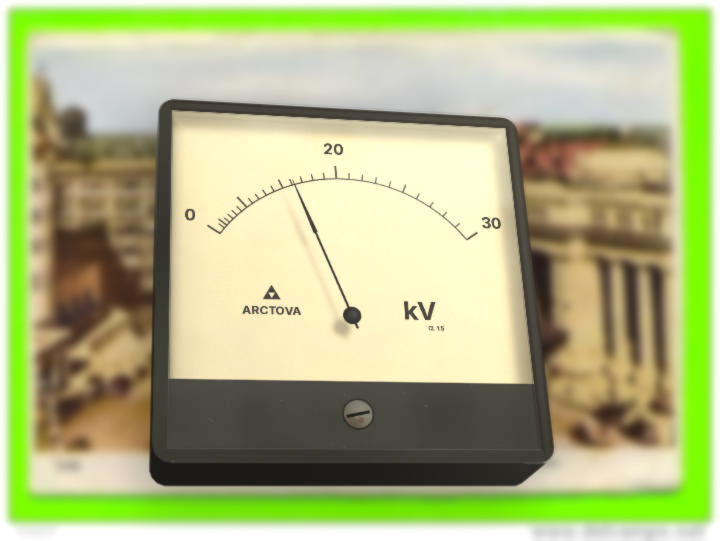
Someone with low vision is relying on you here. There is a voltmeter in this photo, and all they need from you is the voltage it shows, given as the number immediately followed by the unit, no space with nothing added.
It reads 16kV
